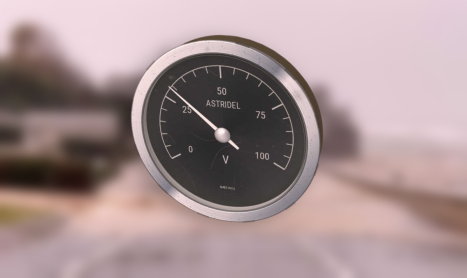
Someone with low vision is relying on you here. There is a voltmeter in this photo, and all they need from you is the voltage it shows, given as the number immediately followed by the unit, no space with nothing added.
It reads 30V
